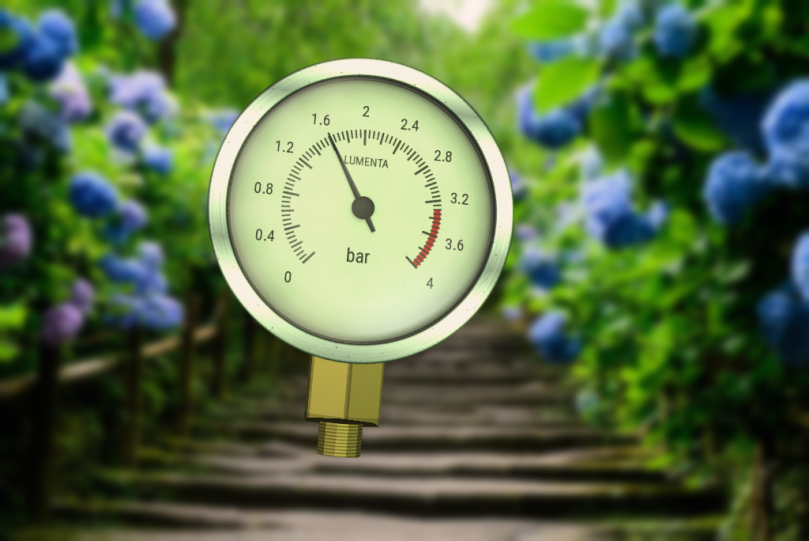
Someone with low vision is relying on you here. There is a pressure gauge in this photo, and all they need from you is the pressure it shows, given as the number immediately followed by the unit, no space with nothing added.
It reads 1.6bar
